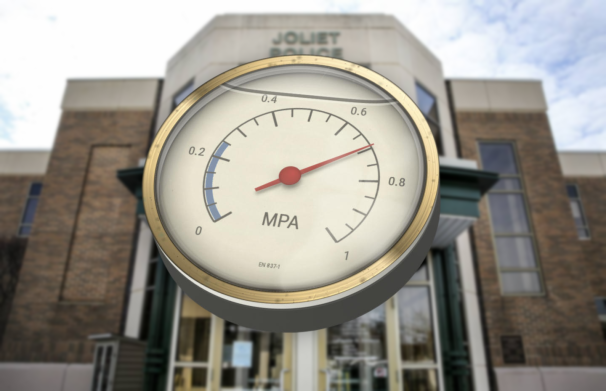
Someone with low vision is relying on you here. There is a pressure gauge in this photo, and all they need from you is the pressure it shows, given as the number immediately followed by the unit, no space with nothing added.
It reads 0.7MPa
